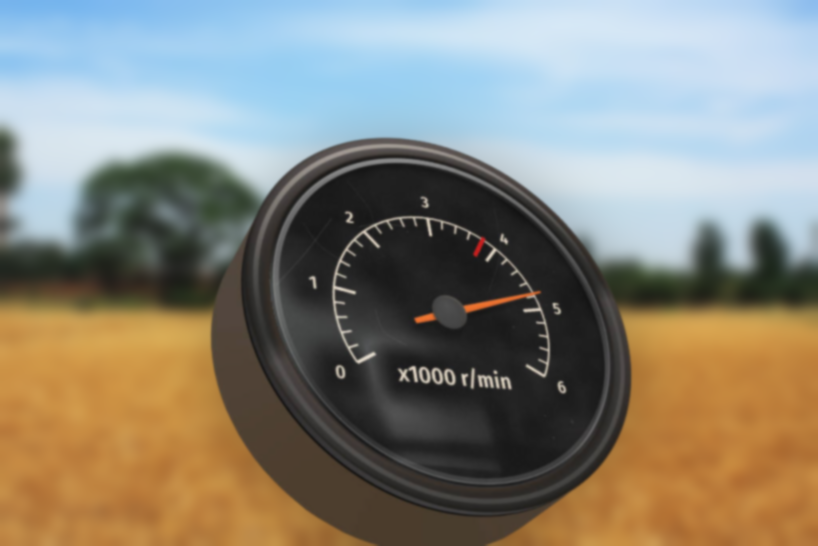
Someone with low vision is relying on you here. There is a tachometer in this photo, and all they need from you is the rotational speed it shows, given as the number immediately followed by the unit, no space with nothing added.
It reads 4800rpm
